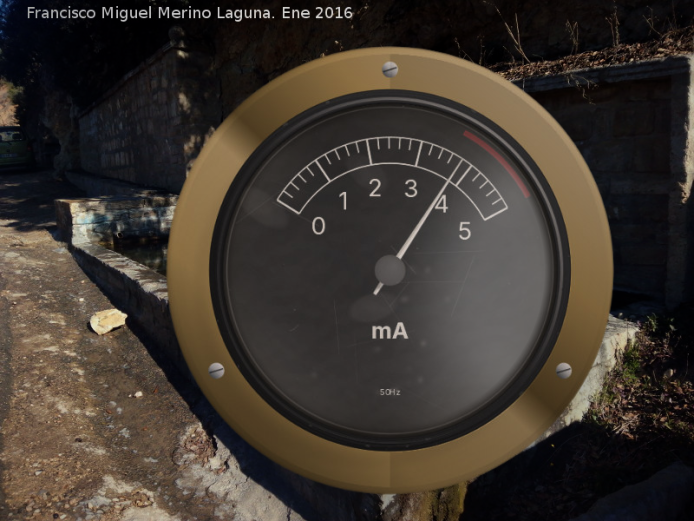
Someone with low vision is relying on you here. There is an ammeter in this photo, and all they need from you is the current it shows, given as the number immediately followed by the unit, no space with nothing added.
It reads 3.8mA
